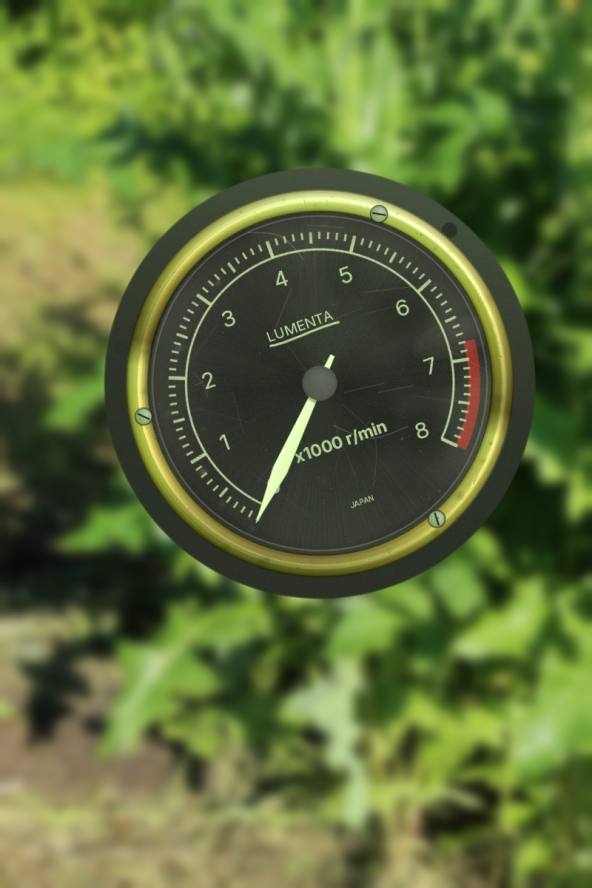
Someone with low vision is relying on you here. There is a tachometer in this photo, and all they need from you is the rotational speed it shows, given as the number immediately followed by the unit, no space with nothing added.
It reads 0rpm
